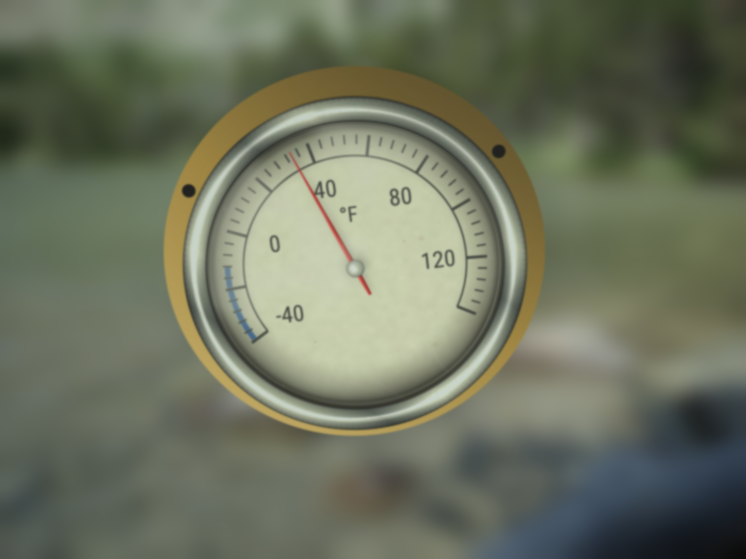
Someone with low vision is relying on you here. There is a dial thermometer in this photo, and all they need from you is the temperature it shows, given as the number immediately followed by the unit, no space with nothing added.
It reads 34°F
